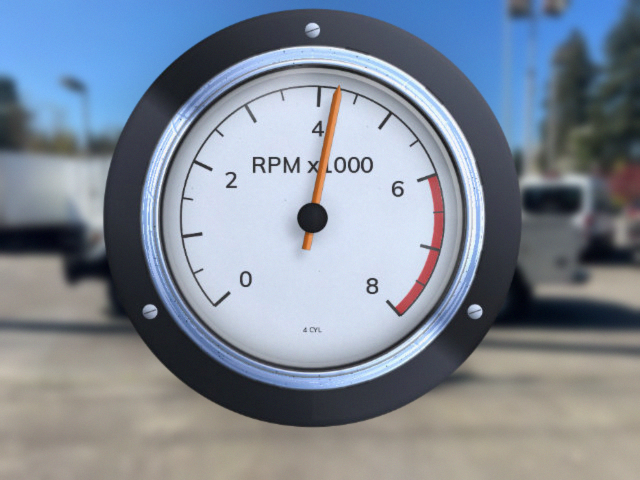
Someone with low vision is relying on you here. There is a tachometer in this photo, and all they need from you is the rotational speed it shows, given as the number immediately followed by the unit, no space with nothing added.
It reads 4250rpm
